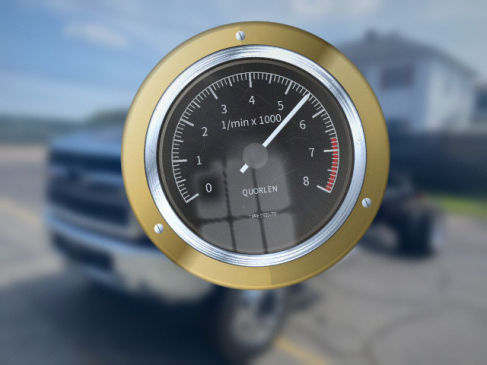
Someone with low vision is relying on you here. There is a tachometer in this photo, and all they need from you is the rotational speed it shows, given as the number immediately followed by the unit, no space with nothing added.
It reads 5500rpm
